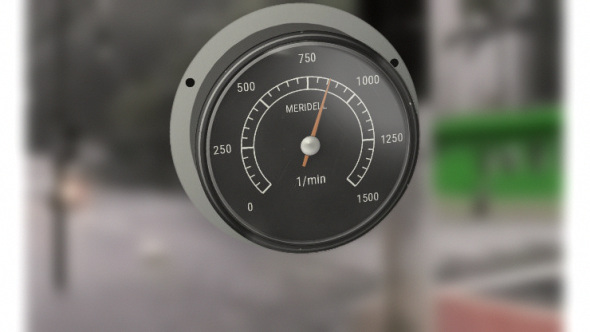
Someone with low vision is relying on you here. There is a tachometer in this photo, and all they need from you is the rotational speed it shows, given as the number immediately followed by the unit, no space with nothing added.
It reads 850rpm
